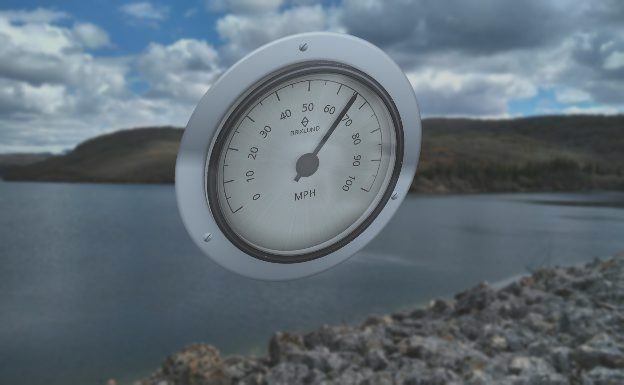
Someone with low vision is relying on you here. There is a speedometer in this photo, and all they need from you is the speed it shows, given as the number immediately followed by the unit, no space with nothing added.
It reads 65mph
